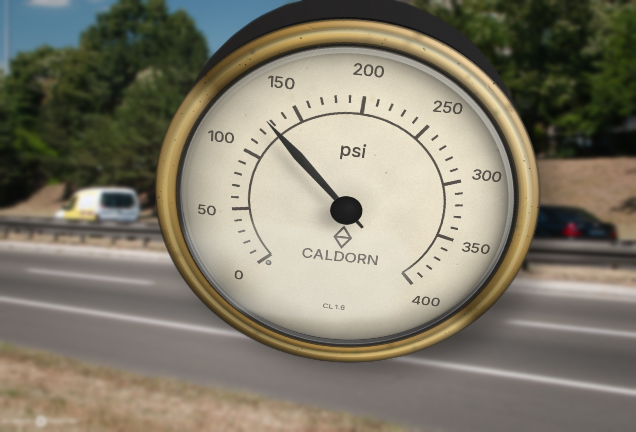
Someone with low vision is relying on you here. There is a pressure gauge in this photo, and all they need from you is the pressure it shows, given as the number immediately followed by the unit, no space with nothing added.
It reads 130psi
